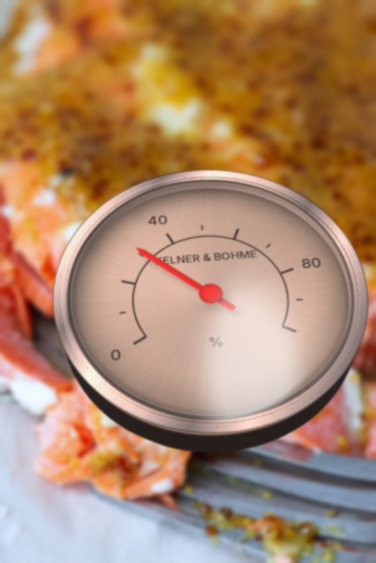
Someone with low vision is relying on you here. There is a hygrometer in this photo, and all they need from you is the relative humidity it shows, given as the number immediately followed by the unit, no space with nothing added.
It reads 30%
